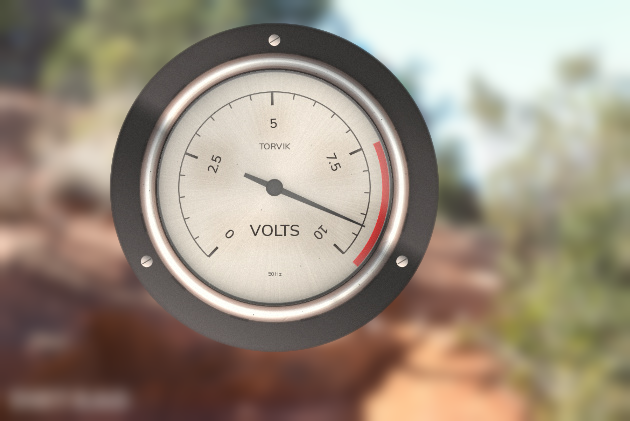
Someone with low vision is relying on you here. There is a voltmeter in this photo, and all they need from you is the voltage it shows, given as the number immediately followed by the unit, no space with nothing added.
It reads 9.25V
